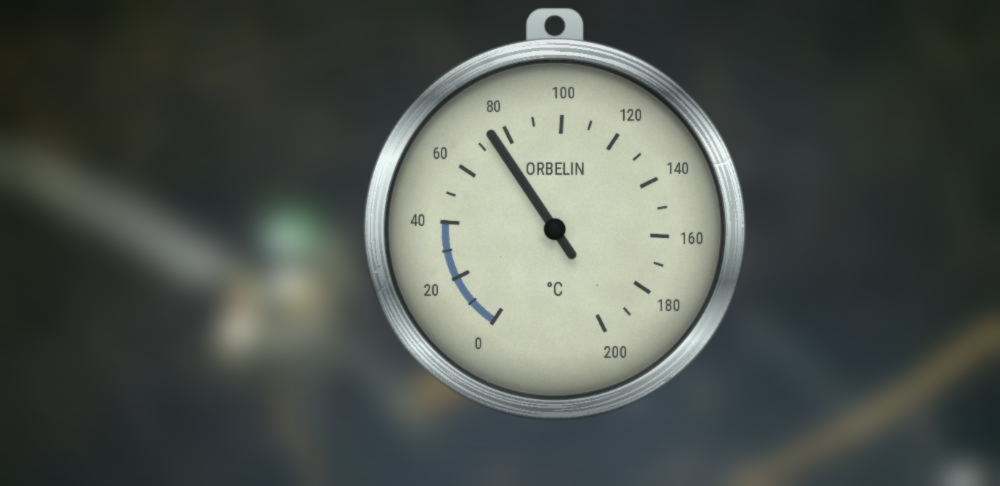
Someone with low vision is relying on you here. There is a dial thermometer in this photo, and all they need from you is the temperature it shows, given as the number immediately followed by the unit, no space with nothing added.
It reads 75°C
